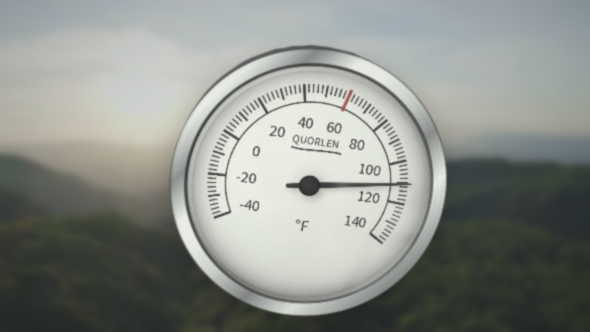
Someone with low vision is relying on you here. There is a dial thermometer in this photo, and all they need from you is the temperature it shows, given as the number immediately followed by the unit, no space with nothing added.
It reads 110°F
